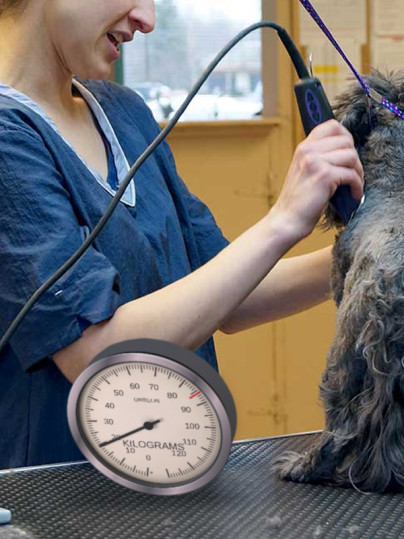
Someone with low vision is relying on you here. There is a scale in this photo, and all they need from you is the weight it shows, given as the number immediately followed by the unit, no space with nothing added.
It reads 20kg
